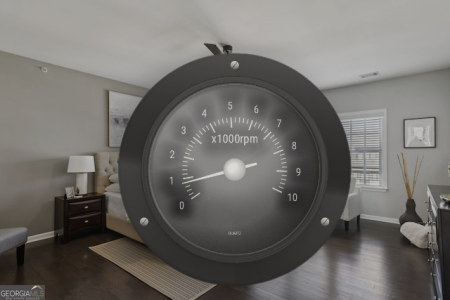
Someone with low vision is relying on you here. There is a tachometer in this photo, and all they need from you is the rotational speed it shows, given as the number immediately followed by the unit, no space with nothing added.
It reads 800rpm
